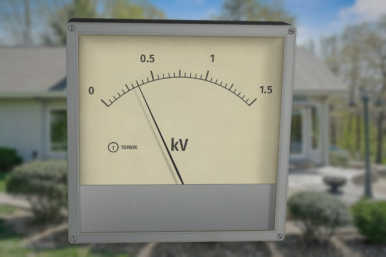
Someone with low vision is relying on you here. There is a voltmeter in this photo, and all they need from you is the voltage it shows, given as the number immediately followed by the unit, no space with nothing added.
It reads 0.35kV
